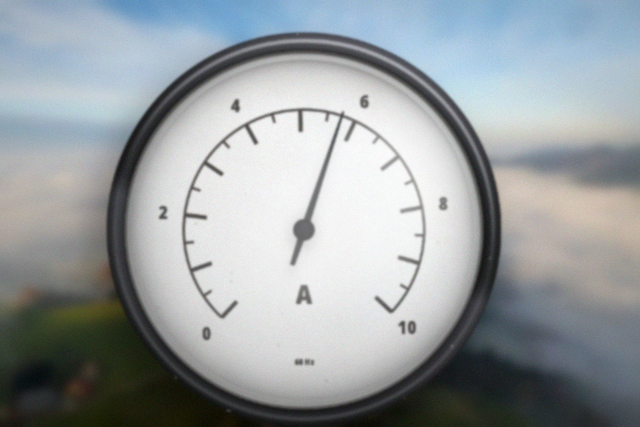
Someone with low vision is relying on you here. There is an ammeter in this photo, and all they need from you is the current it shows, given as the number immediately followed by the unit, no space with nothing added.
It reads 5.75A
